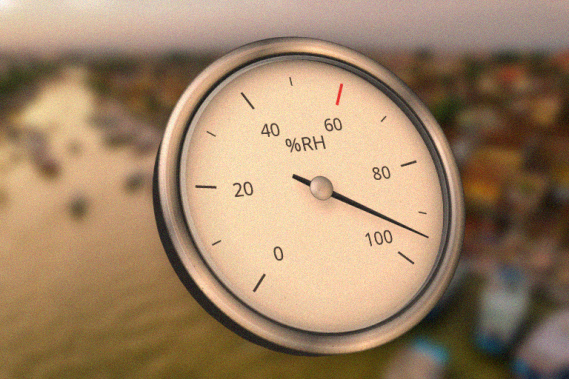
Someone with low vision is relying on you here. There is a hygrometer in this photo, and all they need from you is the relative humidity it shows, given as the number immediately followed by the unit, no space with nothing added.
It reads 95%
